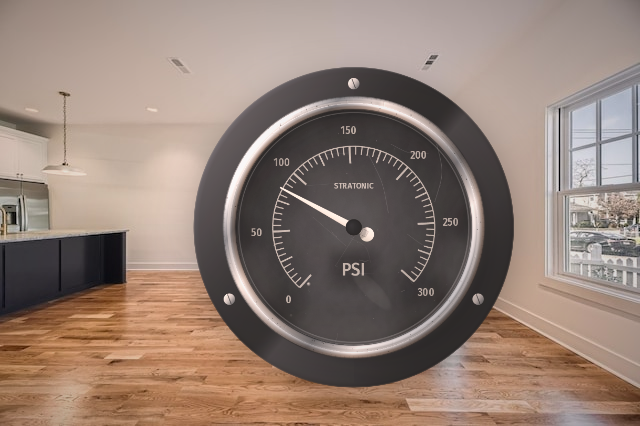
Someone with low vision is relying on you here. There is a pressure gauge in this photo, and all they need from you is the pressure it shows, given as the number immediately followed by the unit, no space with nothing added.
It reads 85psi
